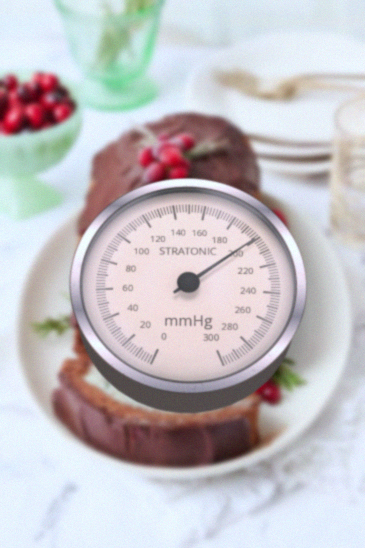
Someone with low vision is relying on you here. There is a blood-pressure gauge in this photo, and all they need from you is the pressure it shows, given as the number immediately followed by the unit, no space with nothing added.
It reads 200mmHg
